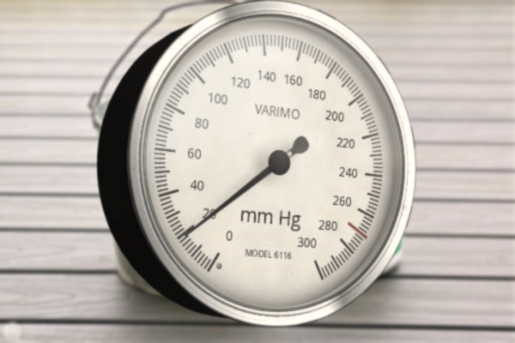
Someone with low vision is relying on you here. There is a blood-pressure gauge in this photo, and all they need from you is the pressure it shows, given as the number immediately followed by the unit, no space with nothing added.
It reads 20mmHg
